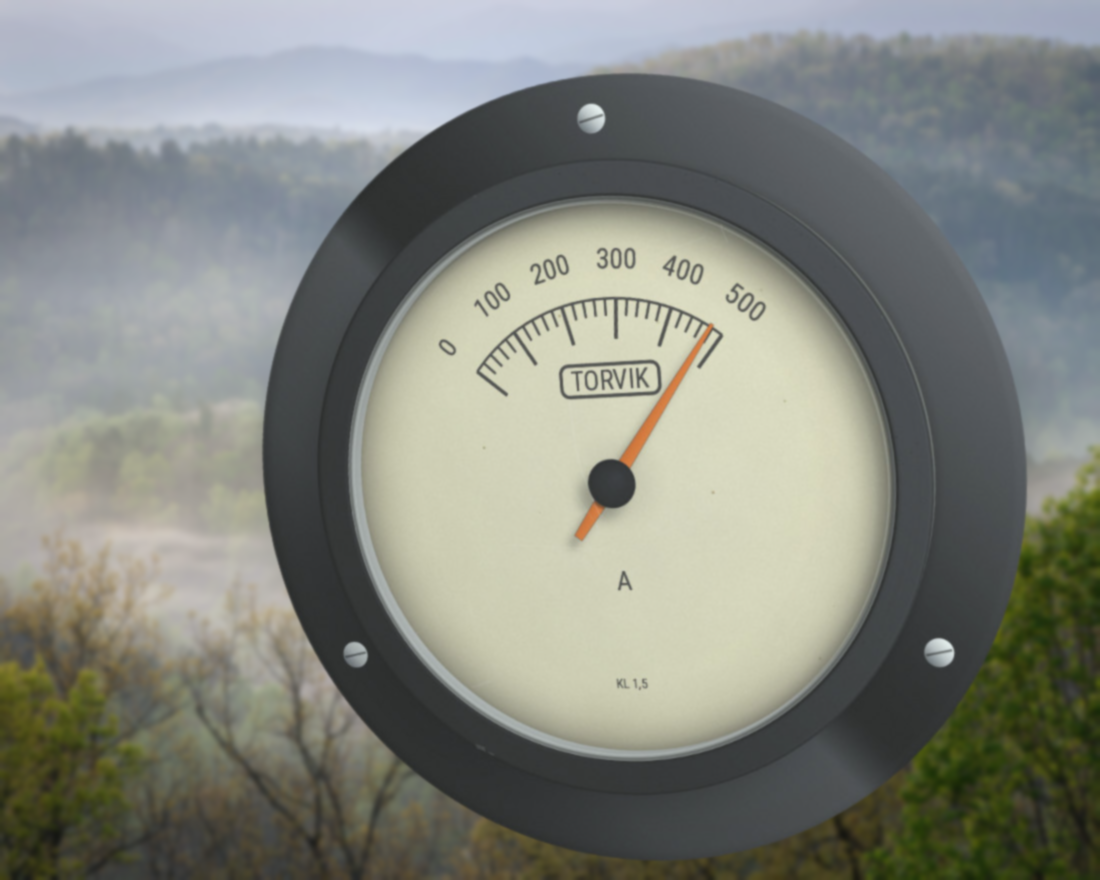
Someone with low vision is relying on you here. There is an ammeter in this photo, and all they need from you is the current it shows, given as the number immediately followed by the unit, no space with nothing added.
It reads 480A
